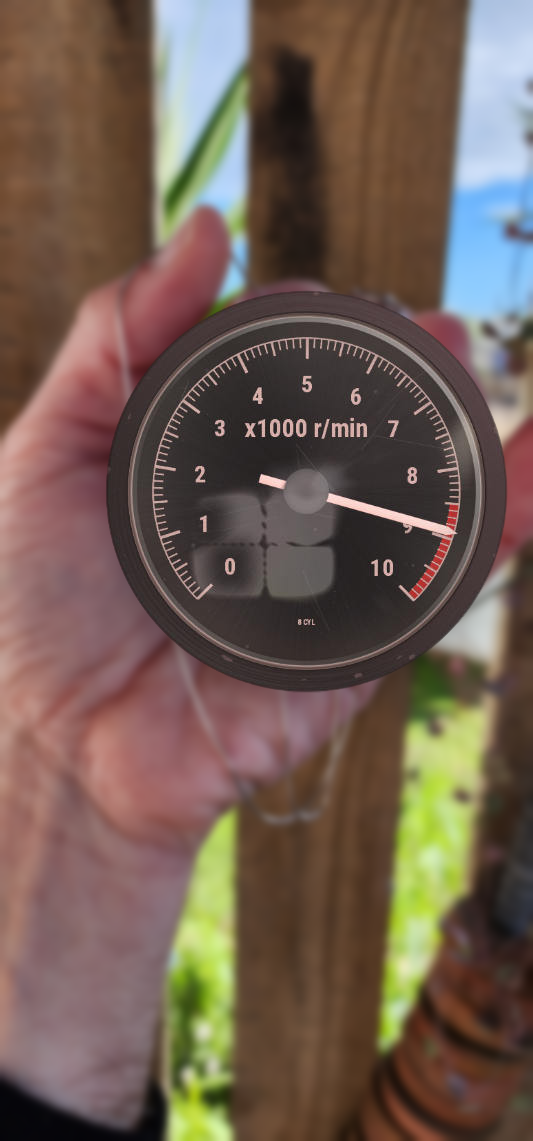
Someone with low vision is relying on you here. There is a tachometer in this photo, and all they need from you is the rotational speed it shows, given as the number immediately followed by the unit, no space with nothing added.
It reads 8900rpm
